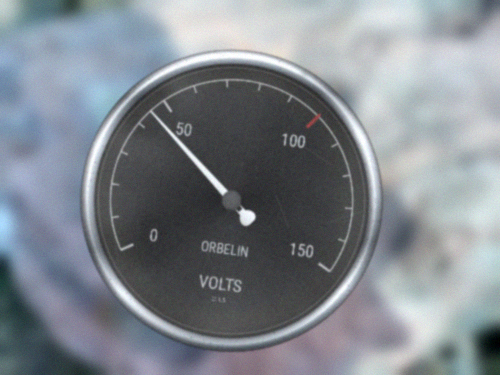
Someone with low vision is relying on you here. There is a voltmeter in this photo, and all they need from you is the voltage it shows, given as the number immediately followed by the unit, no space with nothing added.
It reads 45V
